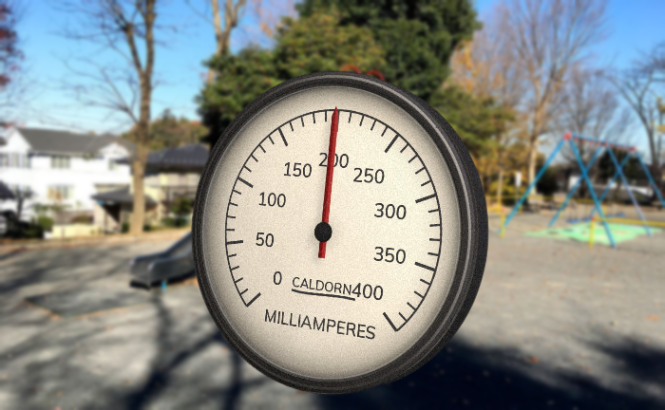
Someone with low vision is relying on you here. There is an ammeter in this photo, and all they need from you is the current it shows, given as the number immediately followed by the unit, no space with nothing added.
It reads 200mA
